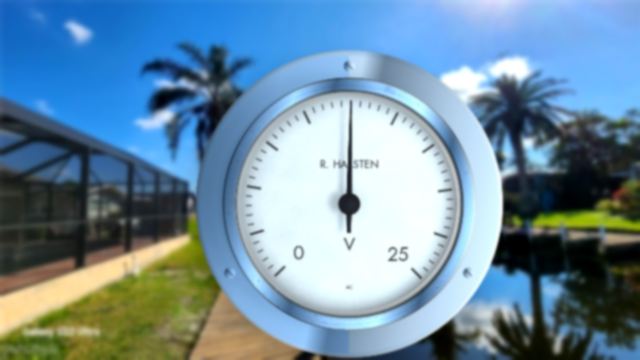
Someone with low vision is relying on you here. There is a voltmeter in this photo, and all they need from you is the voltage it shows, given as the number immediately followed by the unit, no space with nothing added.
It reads 12.5V
